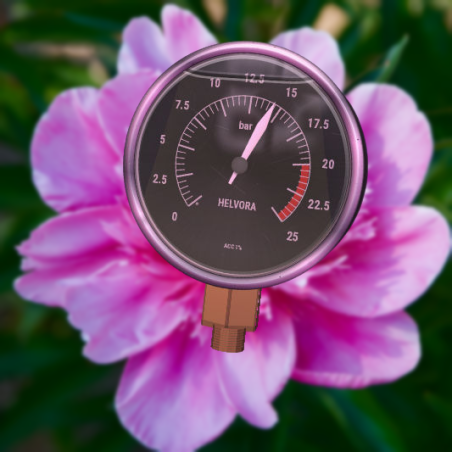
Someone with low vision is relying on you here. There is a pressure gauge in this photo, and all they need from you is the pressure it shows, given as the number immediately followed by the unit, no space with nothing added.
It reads 14.5bar
